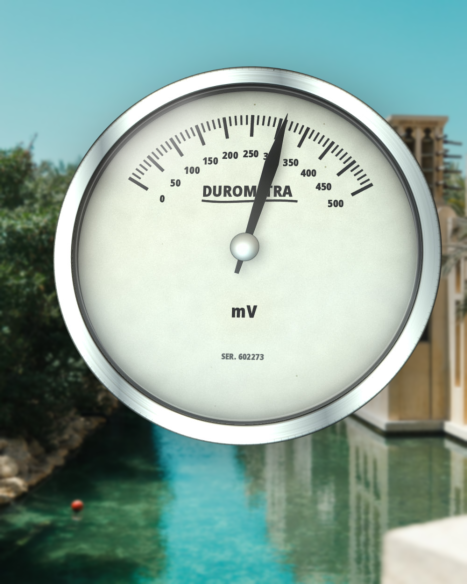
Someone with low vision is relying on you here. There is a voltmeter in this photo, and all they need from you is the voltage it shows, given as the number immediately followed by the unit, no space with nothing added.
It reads 310mV
